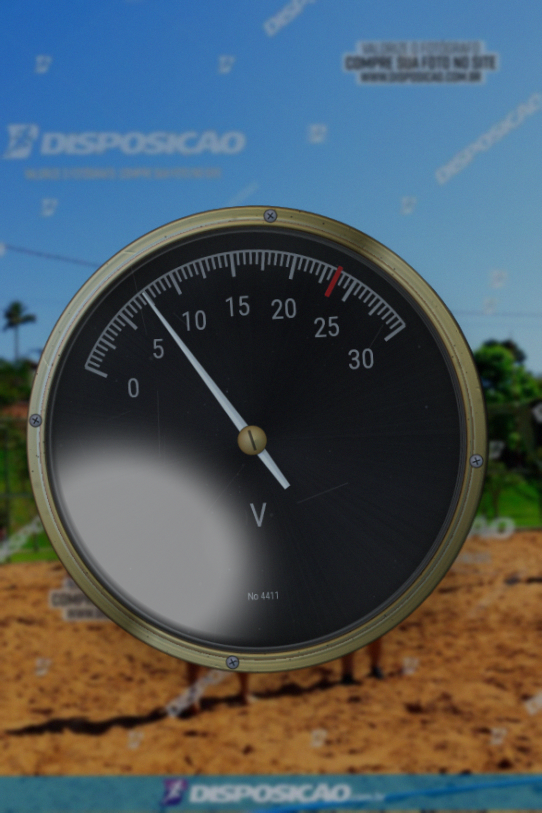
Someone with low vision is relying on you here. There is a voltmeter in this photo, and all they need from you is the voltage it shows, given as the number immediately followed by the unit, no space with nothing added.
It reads 7.5V
